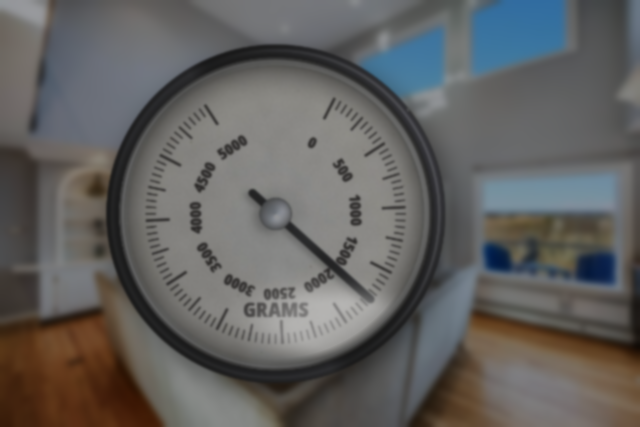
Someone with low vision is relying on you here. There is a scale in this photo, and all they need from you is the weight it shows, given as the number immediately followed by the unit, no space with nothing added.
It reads 1750g
